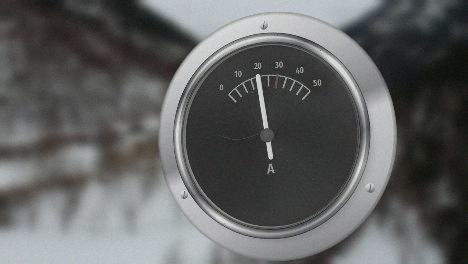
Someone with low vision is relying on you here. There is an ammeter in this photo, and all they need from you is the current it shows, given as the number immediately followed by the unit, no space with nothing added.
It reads 20A
